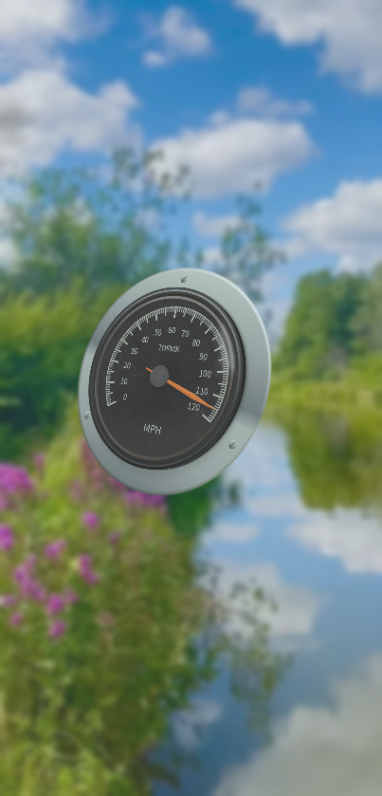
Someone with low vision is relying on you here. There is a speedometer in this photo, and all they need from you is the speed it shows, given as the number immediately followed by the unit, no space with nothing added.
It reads 115mph
